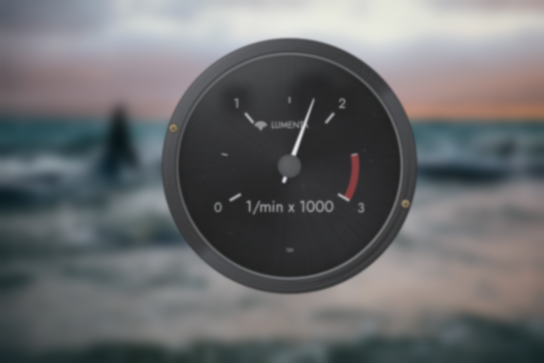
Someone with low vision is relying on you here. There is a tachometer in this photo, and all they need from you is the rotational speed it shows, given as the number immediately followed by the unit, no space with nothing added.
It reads 1750rpm
